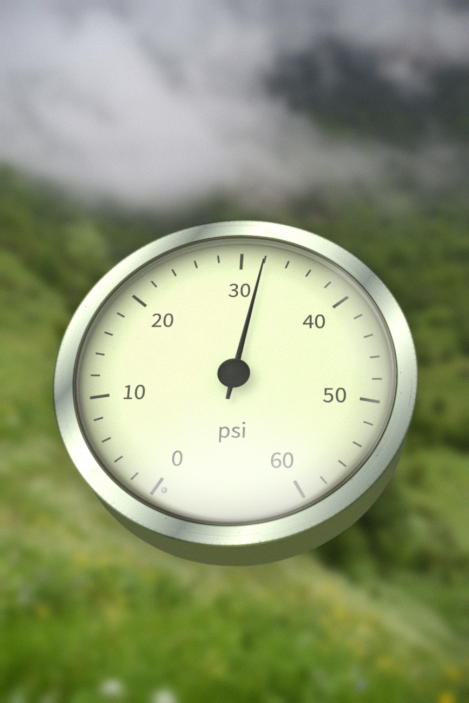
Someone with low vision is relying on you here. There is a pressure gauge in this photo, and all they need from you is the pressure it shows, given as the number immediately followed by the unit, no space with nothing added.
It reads 32psi
